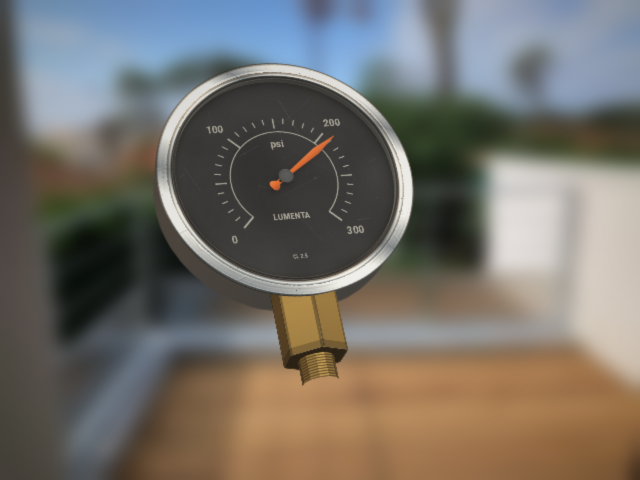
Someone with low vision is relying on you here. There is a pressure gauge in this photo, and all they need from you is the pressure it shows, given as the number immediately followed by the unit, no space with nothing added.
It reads 210psi
